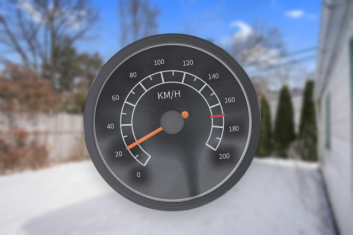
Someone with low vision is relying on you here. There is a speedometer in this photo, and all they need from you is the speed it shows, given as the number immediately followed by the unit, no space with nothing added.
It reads 20km/h
